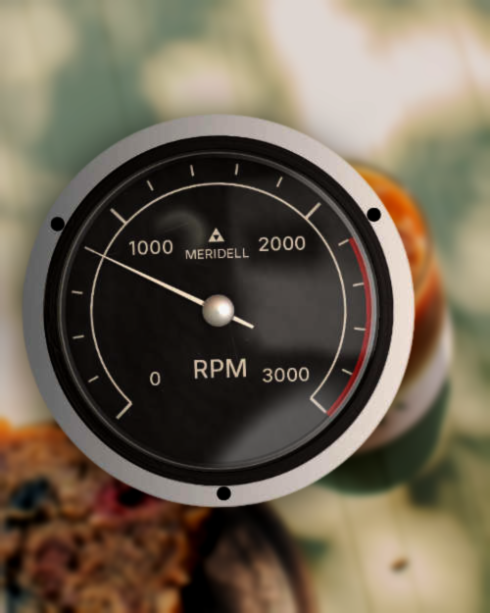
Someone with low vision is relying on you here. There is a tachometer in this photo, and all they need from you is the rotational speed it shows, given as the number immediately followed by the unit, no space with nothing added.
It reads 800rpm
